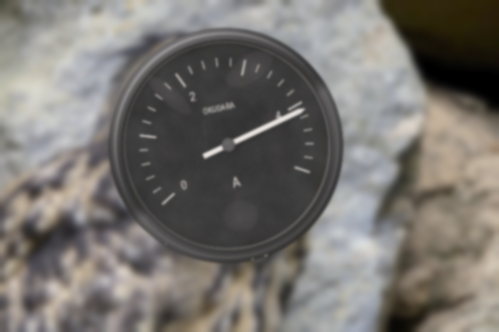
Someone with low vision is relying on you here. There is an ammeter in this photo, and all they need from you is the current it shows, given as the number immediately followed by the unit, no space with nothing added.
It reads 4.1A
